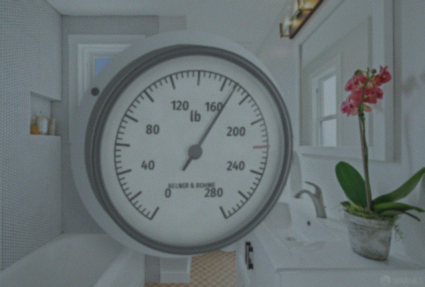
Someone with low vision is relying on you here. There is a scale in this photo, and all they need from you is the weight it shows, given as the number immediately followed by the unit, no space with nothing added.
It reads 168lb
